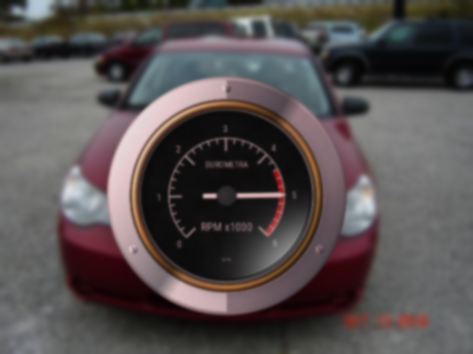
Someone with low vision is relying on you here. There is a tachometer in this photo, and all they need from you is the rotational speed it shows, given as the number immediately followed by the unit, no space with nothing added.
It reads 5000rpm
